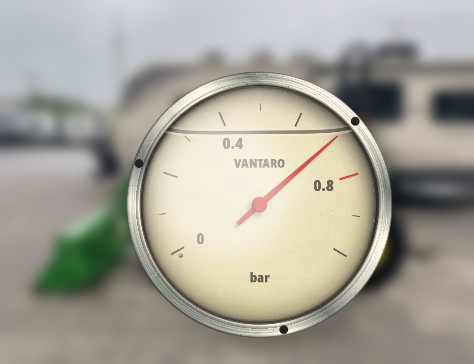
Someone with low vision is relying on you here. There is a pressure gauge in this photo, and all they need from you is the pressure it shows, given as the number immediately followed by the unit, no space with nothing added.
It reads 0.7bar
